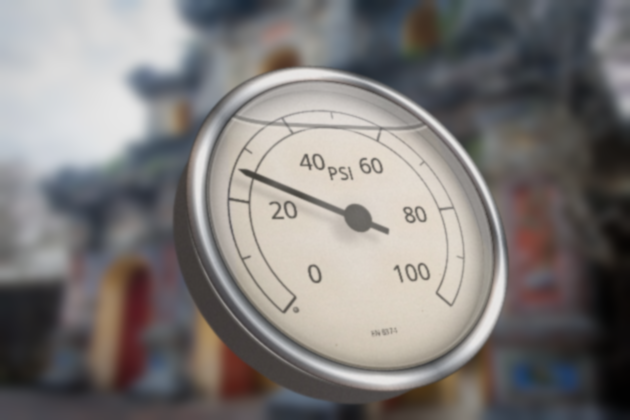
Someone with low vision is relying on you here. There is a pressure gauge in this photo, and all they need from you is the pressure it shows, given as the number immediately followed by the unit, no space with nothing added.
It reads 25psi
